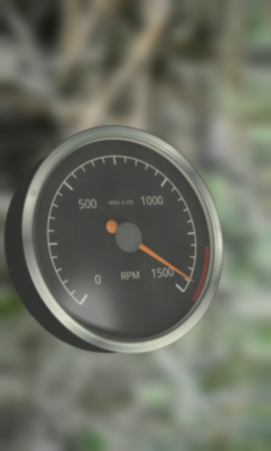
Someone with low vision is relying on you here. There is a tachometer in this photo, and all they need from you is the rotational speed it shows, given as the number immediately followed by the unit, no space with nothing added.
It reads 1450rpm
